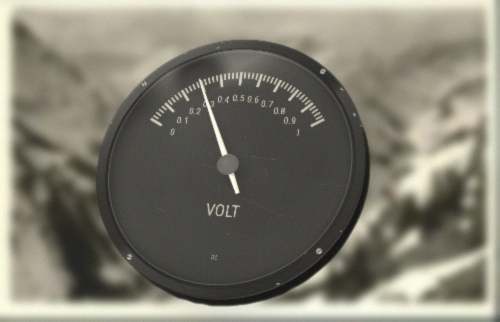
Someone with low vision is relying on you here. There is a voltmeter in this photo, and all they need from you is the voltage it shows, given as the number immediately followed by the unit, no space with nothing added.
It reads 0.3V
